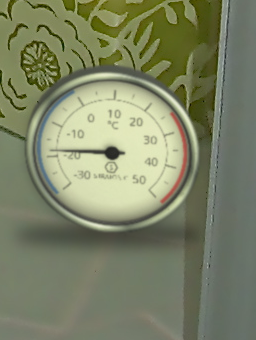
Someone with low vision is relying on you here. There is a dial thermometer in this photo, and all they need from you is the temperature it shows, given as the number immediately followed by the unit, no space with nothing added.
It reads -17.5°C
